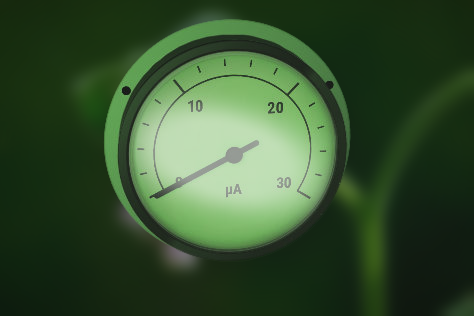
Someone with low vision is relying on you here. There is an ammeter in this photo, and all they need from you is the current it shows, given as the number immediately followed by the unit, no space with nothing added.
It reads 0µA
